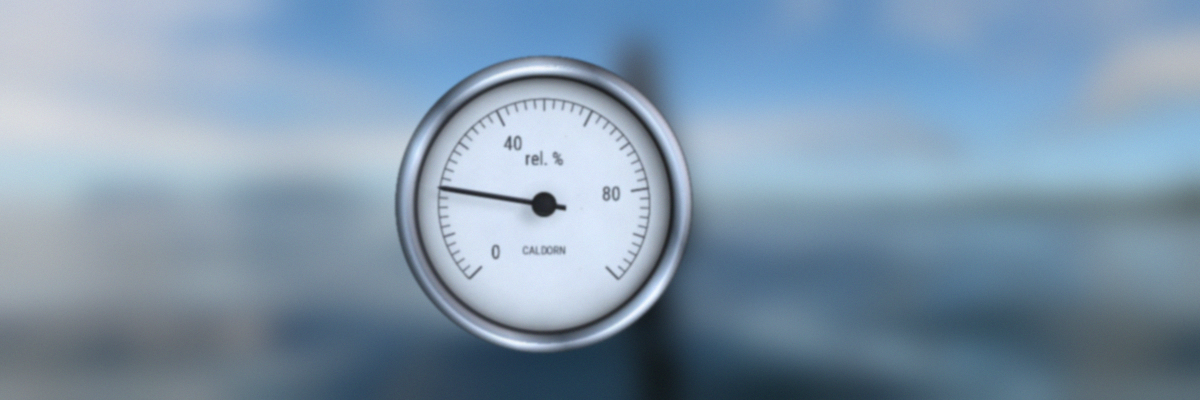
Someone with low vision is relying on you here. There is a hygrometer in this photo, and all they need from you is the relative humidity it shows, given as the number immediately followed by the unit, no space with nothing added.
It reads 20%
